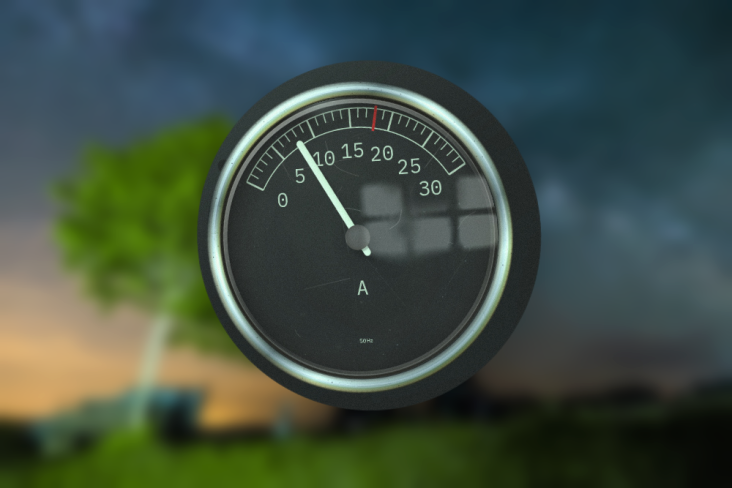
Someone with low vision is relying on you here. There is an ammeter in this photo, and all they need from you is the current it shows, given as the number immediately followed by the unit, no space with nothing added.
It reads 8A
